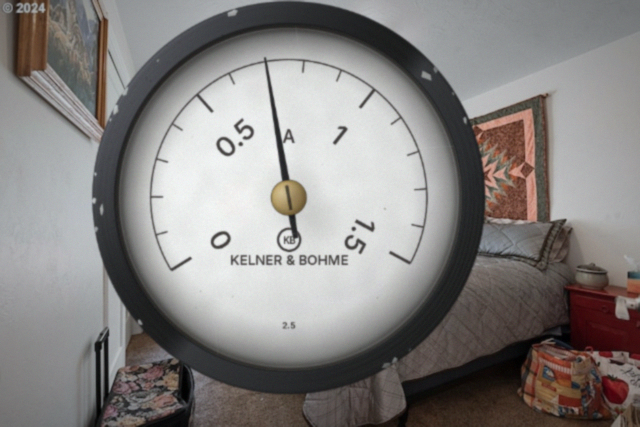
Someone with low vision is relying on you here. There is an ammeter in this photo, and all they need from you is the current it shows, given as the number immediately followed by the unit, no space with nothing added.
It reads 0.7A
